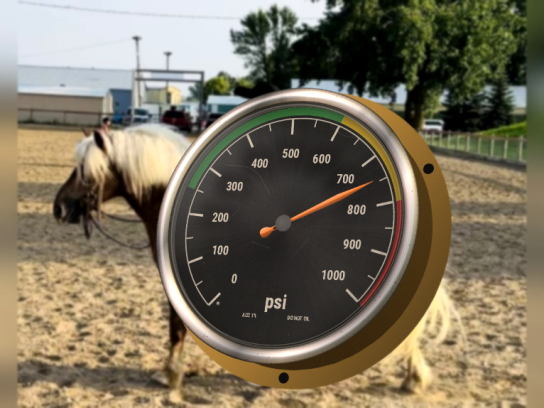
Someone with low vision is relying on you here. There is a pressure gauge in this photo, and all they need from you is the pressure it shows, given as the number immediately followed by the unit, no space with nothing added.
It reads 750psi
